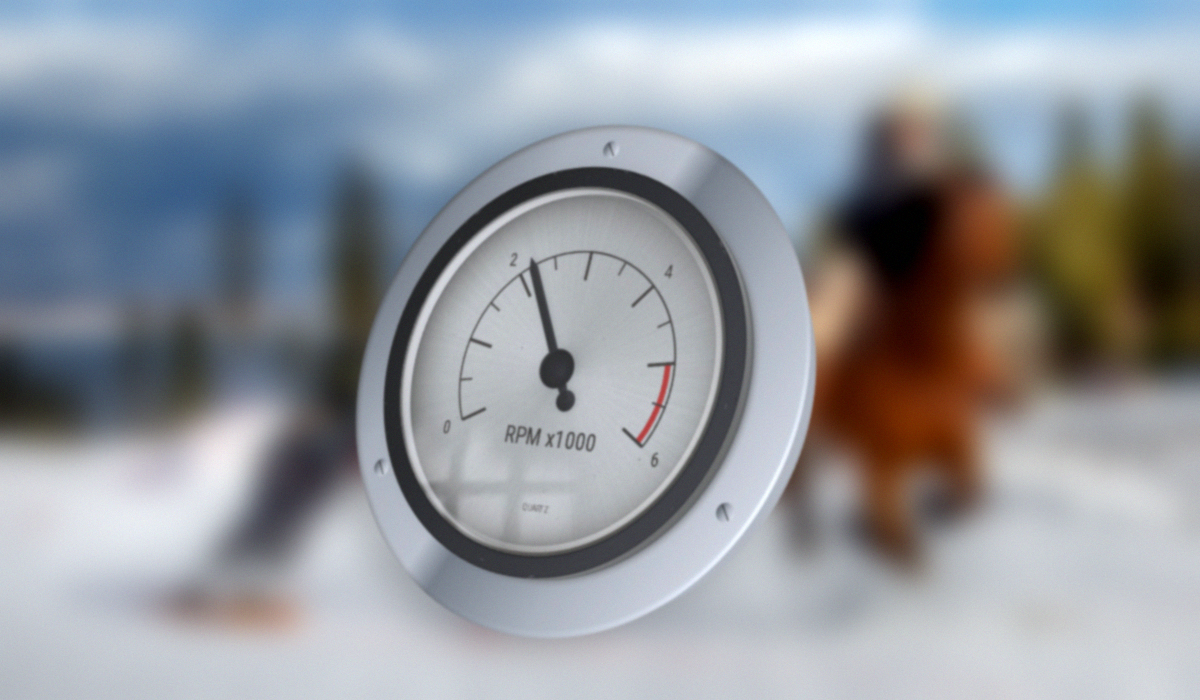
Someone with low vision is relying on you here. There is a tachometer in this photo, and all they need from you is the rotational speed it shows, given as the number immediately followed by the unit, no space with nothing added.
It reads 2250rpm
